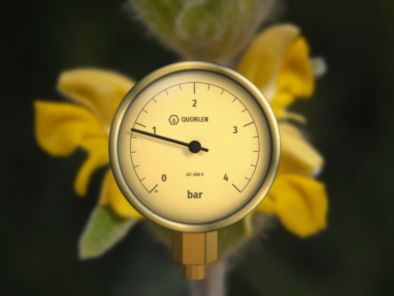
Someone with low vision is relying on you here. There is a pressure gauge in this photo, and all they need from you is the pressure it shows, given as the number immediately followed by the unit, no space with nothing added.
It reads 0.9bar
